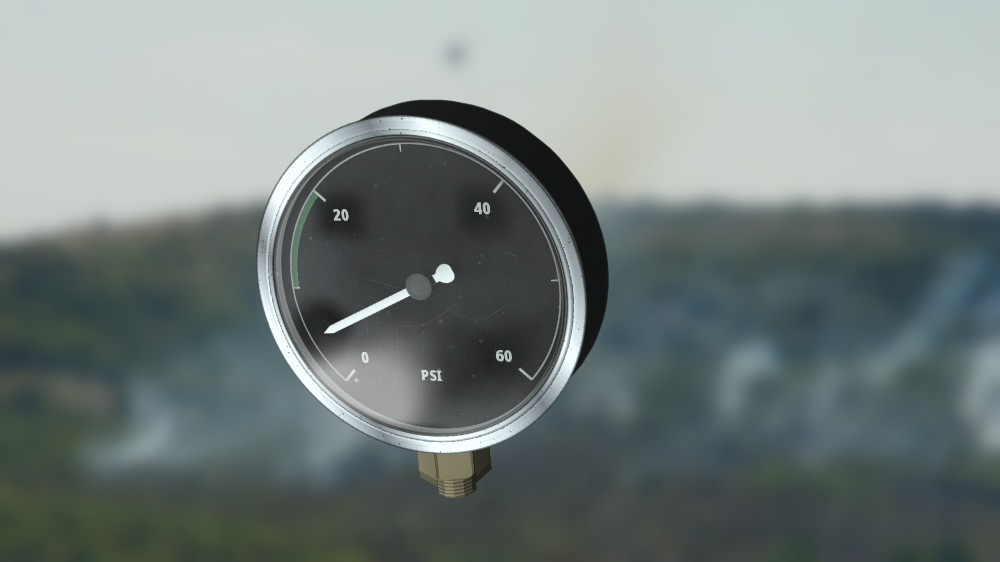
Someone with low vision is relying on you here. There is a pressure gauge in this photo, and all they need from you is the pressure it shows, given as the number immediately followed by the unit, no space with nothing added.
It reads 5psi
